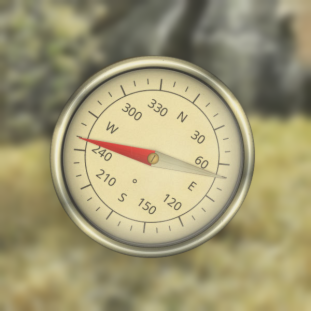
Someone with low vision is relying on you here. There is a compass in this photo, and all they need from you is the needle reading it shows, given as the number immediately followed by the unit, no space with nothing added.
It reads 250°
